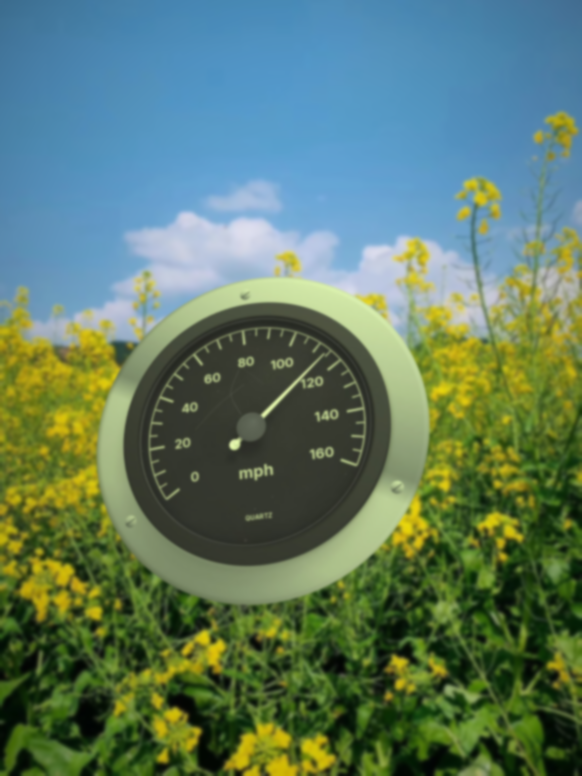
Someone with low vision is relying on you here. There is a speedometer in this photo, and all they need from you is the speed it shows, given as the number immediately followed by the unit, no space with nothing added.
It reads 115mph
